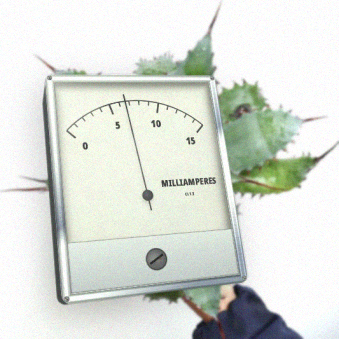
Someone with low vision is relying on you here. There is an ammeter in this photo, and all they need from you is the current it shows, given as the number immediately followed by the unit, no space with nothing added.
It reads 6.5mA
